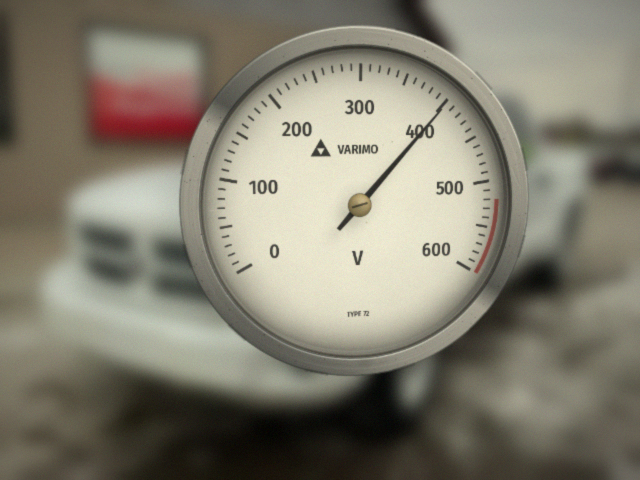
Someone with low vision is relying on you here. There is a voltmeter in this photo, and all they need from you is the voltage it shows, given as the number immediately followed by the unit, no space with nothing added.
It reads 400V
